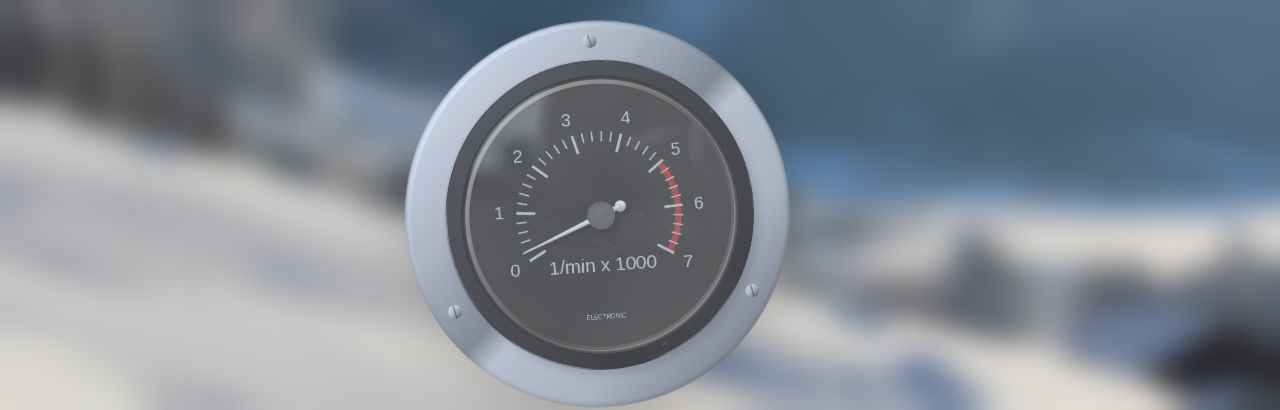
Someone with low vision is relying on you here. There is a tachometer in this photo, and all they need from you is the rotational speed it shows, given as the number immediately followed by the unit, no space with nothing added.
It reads 200rpm
